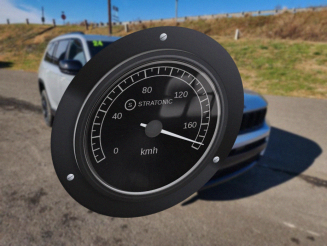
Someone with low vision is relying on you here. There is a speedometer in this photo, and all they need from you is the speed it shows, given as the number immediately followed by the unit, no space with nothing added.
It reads 175km/h
